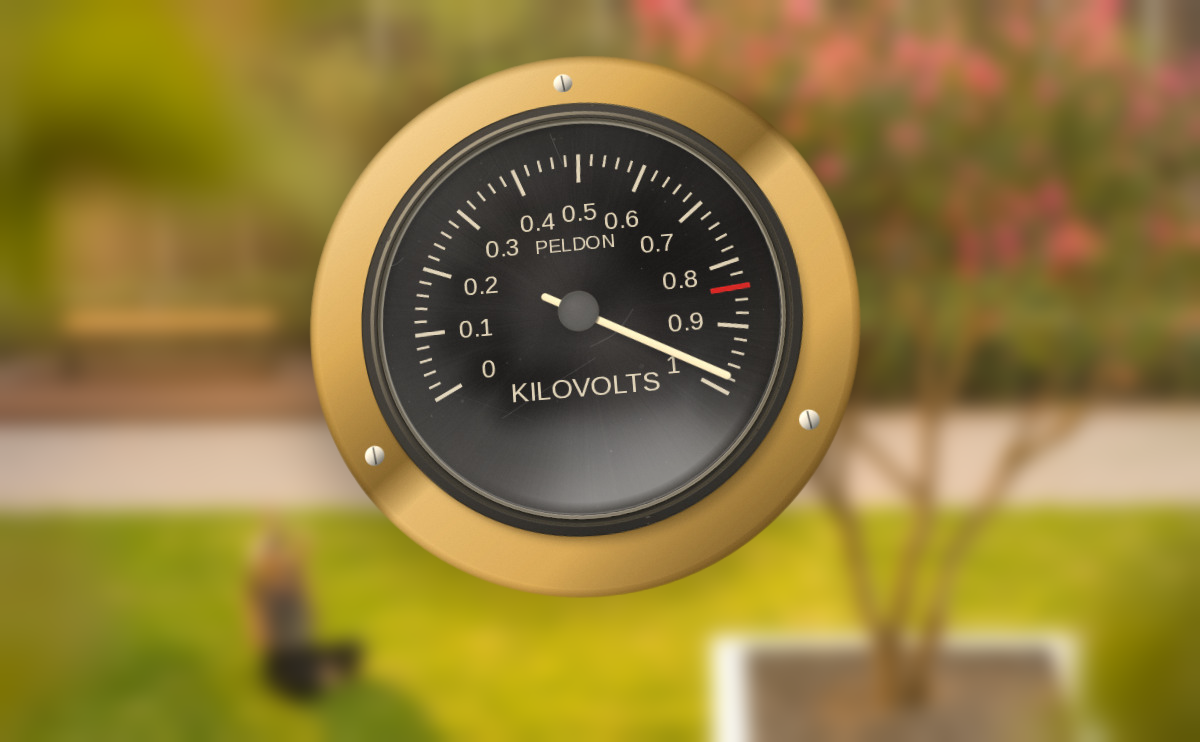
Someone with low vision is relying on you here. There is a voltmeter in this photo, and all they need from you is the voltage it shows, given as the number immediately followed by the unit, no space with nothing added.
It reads 0.98kV
